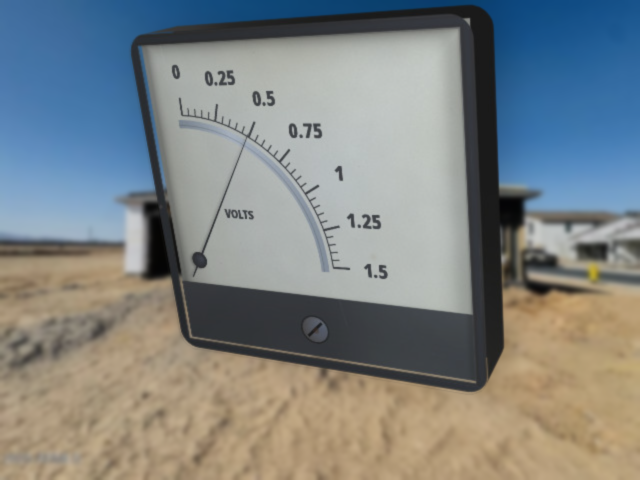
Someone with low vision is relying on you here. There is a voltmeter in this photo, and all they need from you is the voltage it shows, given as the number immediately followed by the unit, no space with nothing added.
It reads 0.5V
